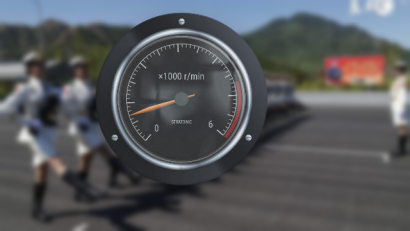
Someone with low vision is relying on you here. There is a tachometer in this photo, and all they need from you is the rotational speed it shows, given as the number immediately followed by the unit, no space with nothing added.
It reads 700rpm
